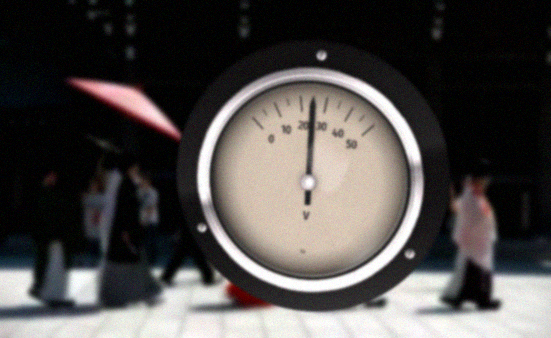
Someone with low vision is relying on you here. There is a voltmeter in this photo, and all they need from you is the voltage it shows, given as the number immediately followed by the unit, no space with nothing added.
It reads 25V
